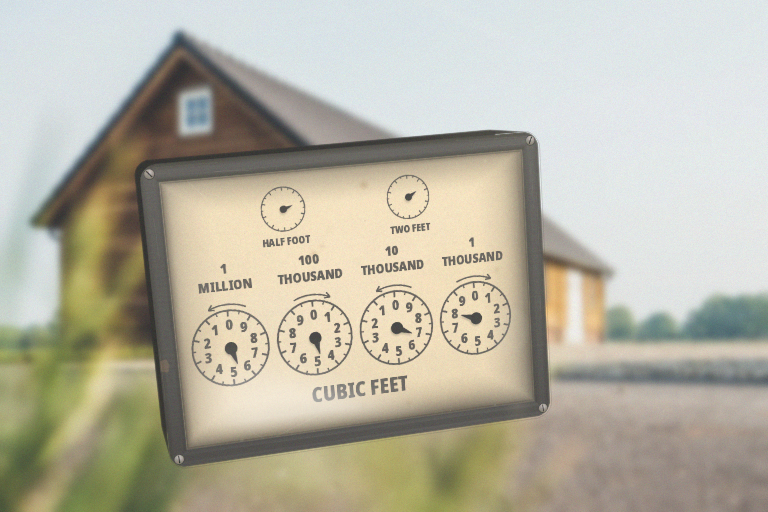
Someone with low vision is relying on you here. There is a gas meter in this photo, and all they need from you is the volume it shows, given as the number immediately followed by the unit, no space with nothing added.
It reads 546800ft³
